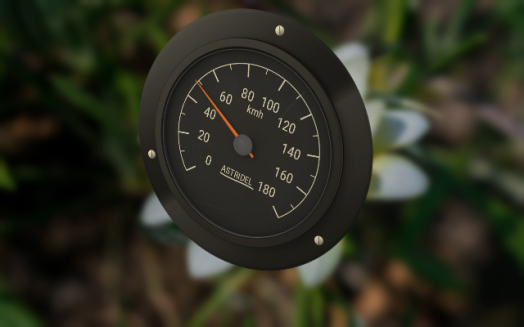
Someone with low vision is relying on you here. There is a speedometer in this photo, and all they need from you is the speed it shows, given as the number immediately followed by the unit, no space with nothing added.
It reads 50km/h
